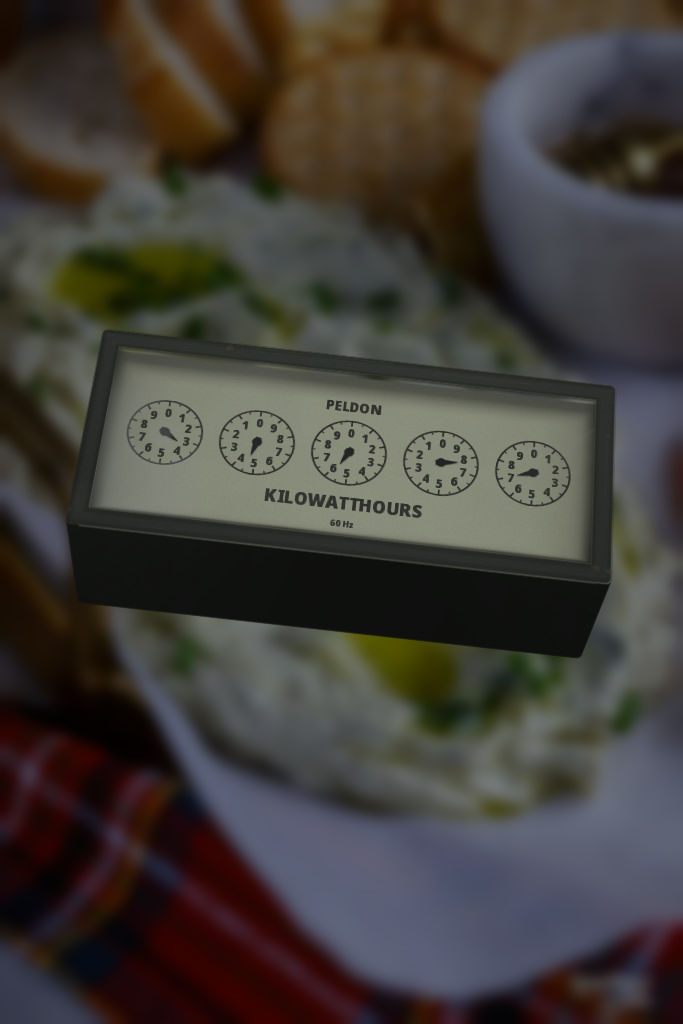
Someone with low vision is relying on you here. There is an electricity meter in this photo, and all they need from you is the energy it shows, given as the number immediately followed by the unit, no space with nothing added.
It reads 34577kWh
